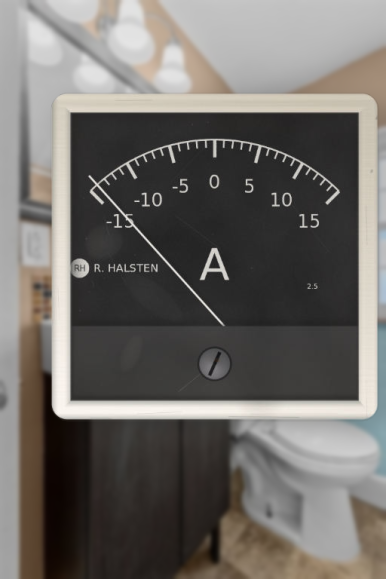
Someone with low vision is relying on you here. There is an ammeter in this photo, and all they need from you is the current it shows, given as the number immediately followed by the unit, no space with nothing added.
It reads -14A
